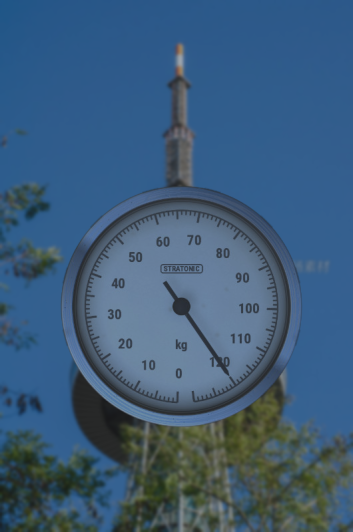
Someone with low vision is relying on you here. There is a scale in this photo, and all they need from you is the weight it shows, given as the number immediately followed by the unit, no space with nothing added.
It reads 120kg
